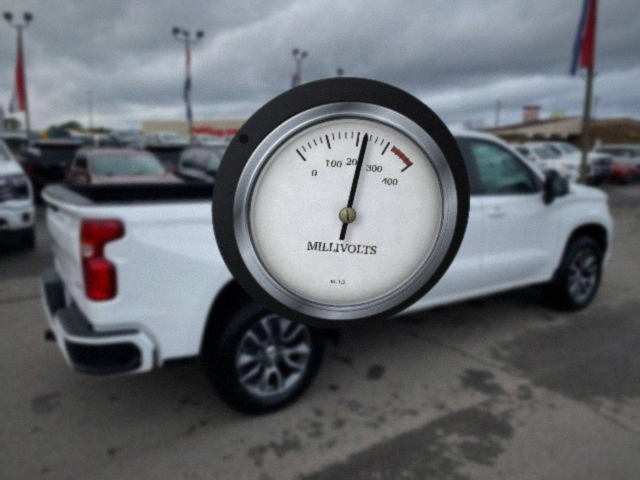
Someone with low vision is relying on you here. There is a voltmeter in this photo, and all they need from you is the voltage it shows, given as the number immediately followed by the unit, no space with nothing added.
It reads 220mV
